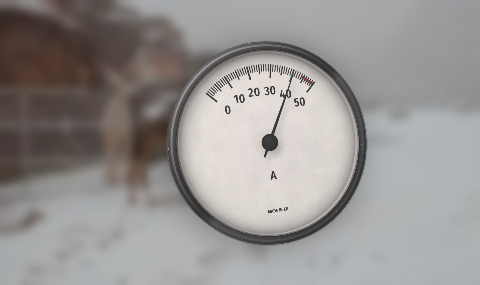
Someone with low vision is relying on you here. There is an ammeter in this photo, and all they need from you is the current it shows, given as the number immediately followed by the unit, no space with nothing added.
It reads 40A
